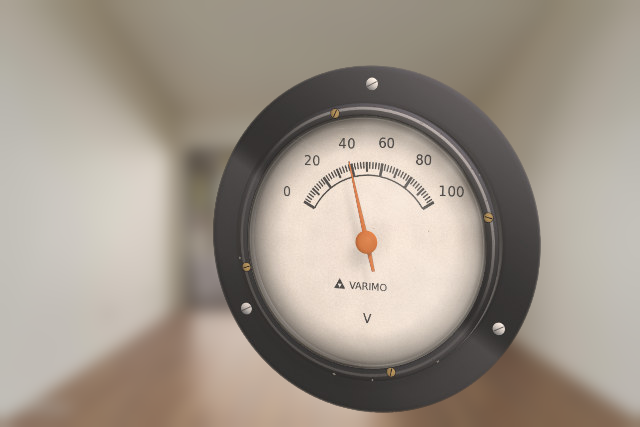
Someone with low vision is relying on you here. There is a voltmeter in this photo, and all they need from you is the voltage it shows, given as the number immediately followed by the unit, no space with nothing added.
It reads 40V
